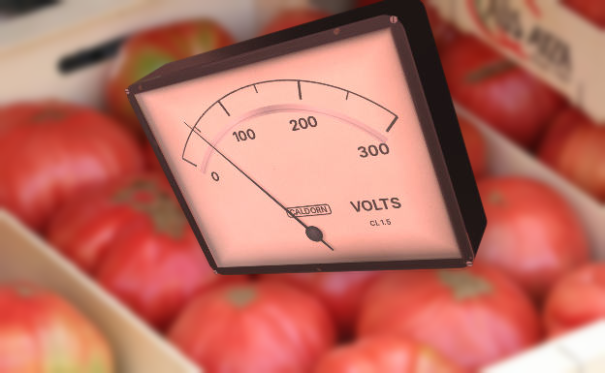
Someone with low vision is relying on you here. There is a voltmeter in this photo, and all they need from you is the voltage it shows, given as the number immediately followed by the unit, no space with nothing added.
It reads 50V
